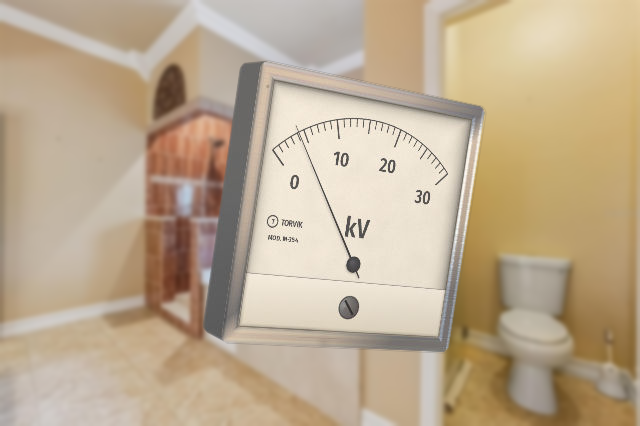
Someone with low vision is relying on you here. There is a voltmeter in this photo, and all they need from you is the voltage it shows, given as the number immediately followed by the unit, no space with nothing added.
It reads 4kV
